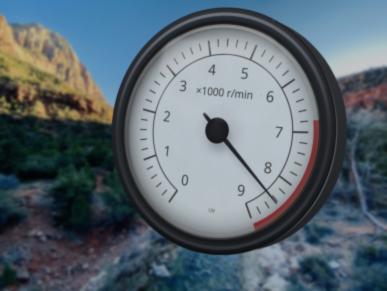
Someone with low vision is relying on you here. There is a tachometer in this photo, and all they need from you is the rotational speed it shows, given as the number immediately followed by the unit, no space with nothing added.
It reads 8400rpm
